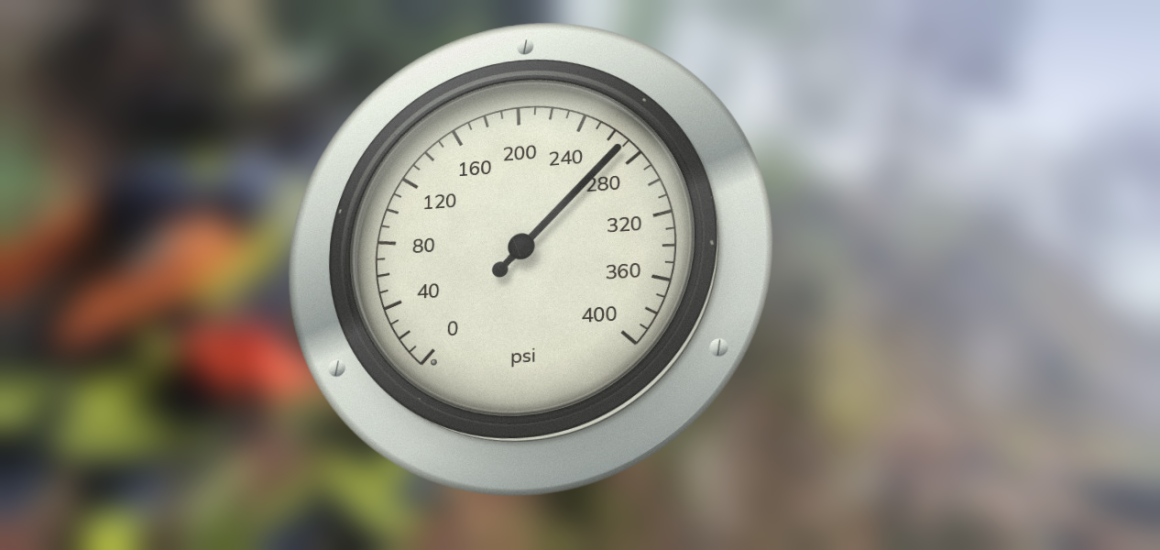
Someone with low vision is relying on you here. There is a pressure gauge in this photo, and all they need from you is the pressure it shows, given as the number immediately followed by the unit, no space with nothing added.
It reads 270psi
